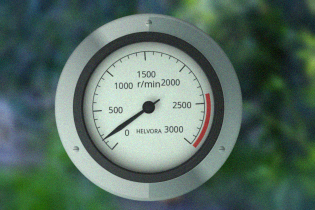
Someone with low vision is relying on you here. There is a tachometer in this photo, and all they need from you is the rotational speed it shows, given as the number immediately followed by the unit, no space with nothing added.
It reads 150rpm
